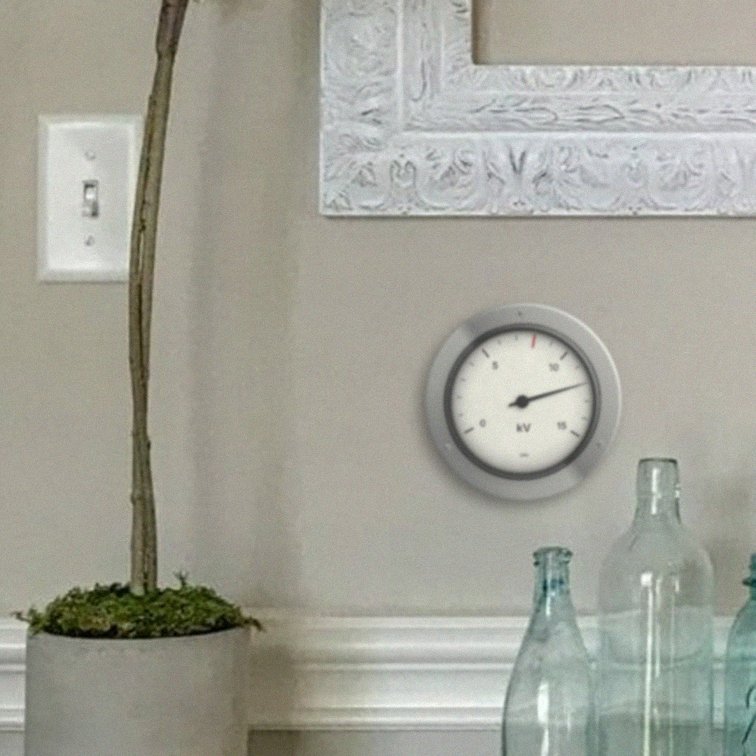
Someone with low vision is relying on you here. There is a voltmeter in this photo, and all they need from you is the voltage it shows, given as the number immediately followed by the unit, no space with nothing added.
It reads 12kV
